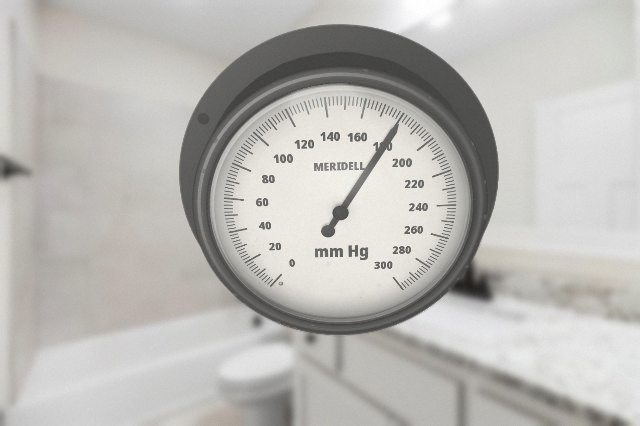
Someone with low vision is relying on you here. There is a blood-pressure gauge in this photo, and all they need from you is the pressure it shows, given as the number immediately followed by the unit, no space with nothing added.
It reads 180mmHg
